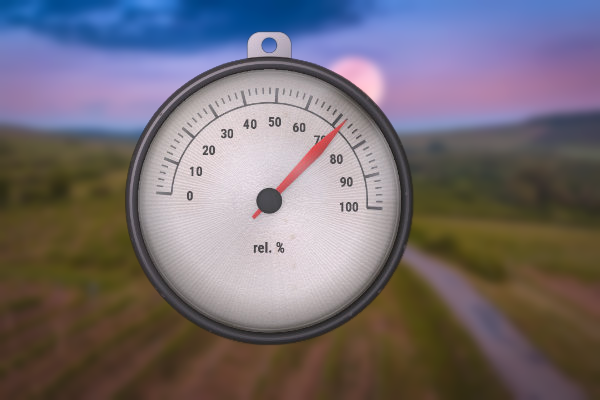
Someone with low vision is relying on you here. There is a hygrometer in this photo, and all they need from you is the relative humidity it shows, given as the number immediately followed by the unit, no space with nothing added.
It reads 72%
